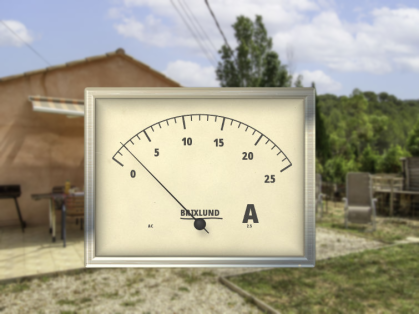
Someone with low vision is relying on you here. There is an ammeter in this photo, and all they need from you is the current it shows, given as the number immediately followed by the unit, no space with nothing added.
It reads 2A
